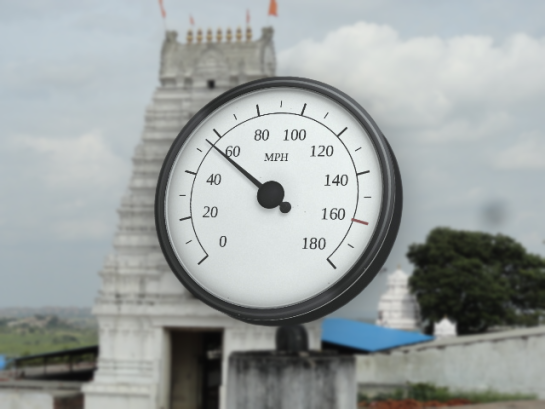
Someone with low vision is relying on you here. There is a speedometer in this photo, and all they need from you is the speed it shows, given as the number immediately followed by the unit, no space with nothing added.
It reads 55mph
